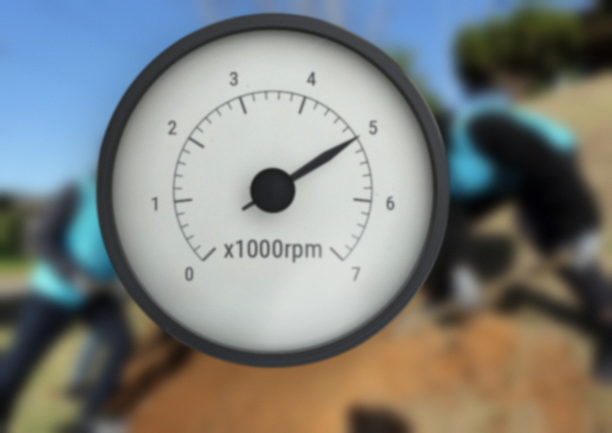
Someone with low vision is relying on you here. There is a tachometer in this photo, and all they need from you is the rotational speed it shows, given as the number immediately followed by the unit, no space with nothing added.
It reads 5000rpm
